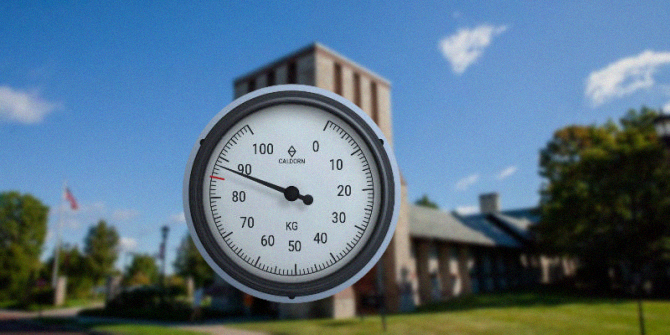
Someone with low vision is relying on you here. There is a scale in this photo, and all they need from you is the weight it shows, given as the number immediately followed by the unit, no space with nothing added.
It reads 88kg
